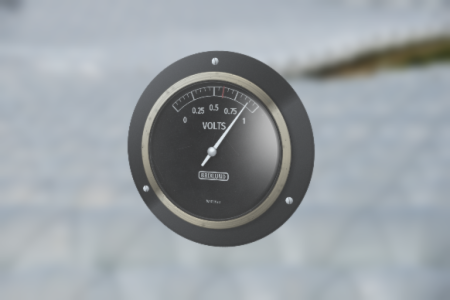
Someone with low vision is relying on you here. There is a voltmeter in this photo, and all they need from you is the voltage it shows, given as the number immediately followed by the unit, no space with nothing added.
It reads 0.9V
